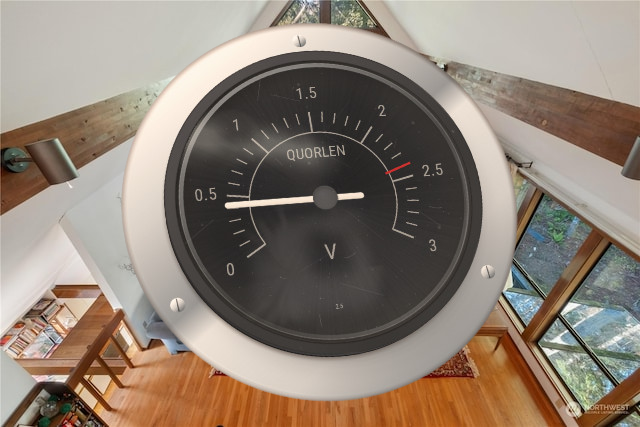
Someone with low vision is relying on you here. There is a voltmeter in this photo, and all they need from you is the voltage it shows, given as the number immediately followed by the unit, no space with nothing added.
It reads 0.4V
